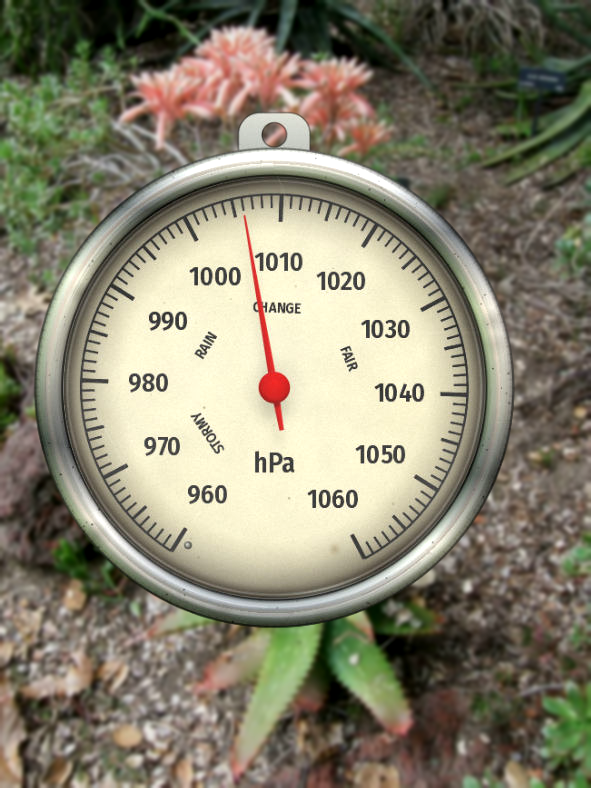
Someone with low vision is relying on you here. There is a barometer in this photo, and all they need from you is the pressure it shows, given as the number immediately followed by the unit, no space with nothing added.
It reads 1006hPa
